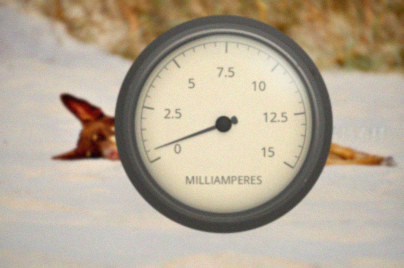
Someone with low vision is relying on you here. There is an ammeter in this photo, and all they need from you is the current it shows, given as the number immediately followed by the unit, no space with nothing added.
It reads 0.5mA
